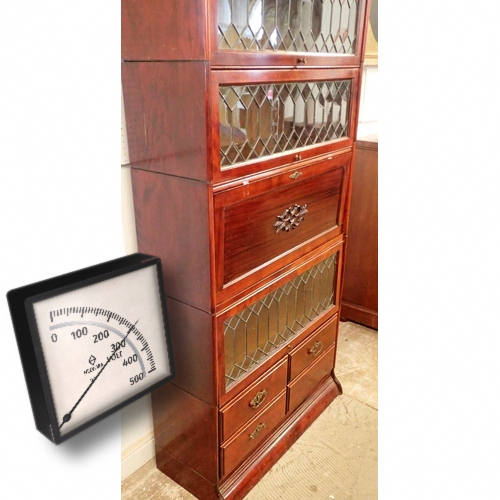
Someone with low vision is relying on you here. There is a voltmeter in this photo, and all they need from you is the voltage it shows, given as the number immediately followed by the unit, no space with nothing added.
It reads 300V
